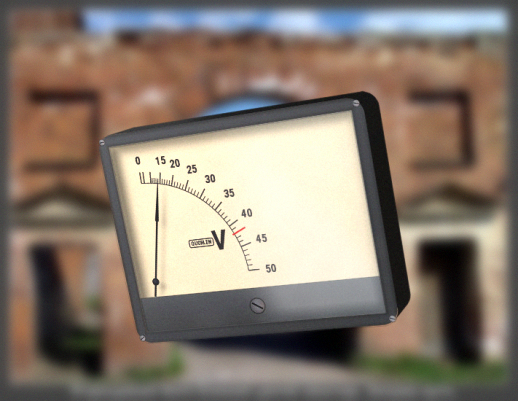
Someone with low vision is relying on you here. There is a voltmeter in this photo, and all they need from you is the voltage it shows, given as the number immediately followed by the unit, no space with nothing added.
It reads 15V
